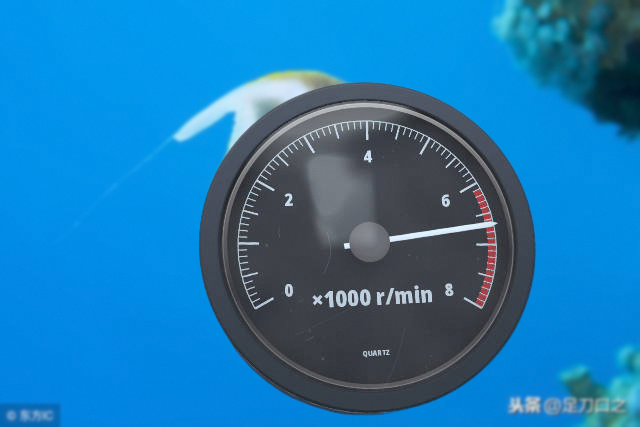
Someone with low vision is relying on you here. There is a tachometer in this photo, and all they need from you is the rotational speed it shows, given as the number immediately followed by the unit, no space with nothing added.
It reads 6700rpm
